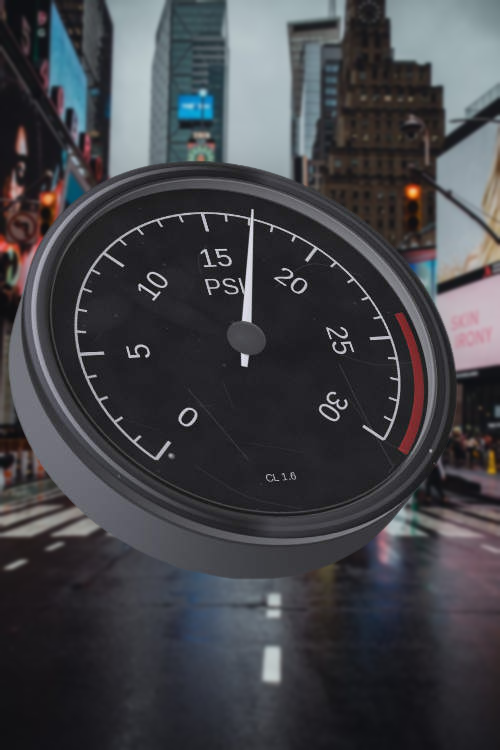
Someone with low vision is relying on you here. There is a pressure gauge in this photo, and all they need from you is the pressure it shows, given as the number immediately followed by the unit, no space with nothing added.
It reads 17psi
